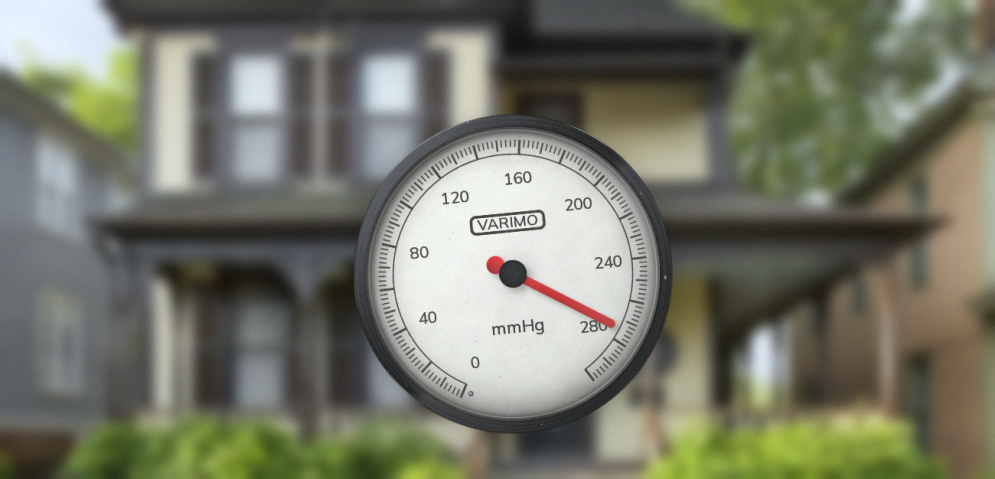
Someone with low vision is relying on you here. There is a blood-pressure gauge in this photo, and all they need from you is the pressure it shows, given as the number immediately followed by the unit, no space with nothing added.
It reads 274mmHg
